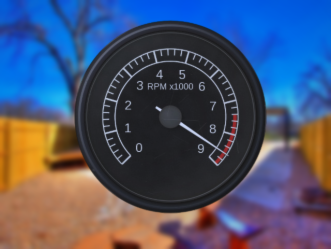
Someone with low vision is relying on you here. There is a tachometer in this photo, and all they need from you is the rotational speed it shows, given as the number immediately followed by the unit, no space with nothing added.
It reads 8600rpm
